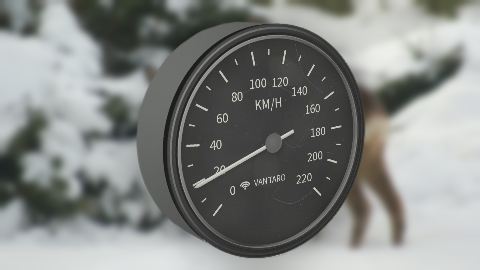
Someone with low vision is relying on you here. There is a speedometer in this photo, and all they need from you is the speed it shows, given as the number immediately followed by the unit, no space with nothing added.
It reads 20km/h
